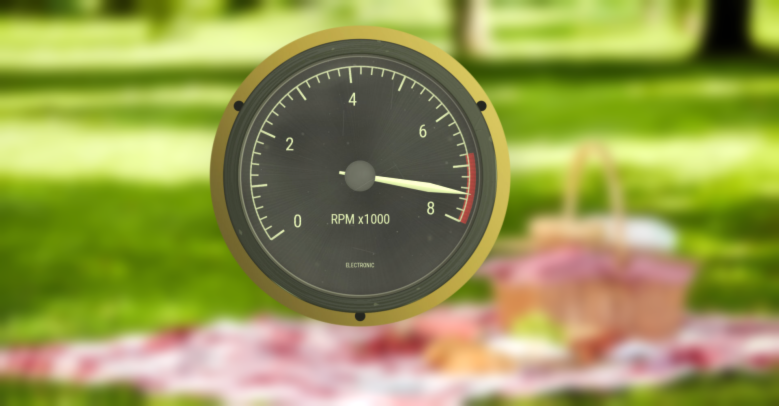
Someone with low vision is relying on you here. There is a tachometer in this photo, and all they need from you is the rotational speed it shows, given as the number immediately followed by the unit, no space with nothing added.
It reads 7500rpm
